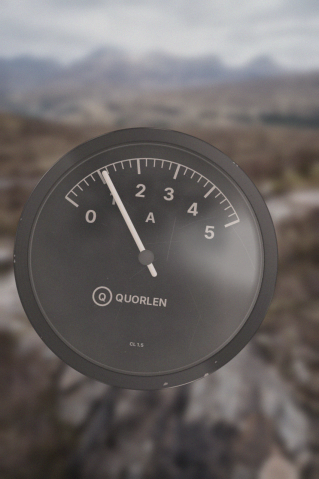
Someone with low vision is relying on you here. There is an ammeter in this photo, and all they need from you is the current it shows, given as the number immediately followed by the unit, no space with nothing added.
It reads 1.1A
